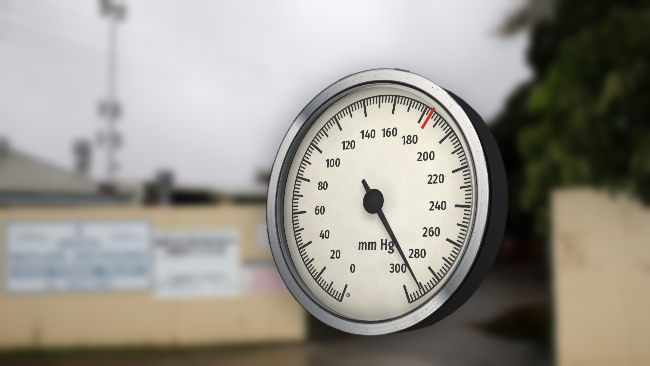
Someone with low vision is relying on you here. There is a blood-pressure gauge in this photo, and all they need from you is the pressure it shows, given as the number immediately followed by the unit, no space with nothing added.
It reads 290mmHg
